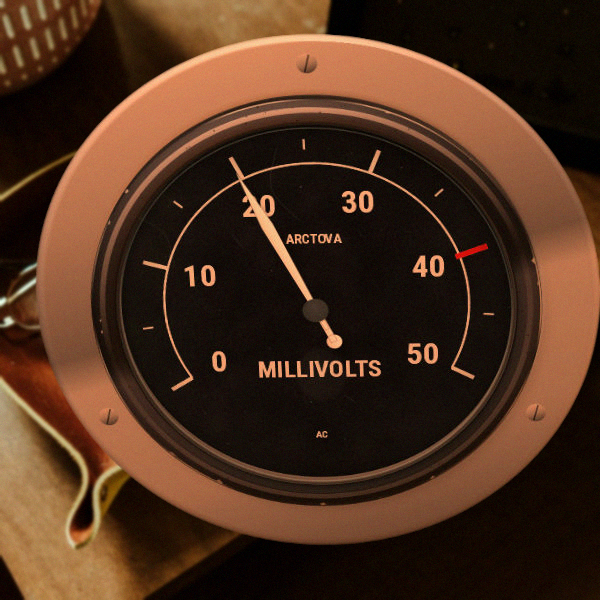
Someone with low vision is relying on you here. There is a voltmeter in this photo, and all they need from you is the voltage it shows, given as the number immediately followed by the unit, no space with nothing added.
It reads 20mV
